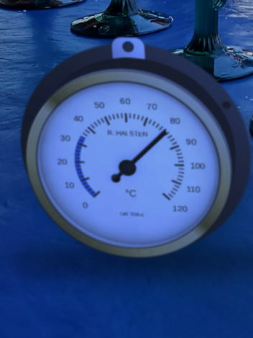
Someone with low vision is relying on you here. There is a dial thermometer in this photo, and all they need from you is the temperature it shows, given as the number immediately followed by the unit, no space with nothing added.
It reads 80°C
